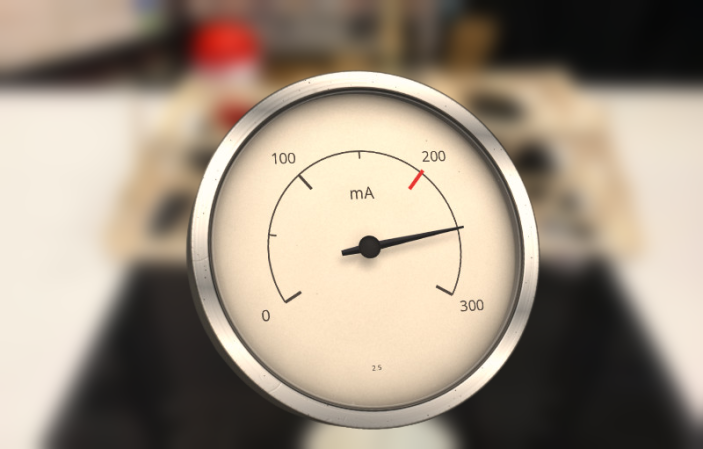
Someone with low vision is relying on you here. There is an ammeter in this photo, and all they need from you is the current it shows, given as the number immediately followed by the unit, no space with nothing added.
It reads 250mA
